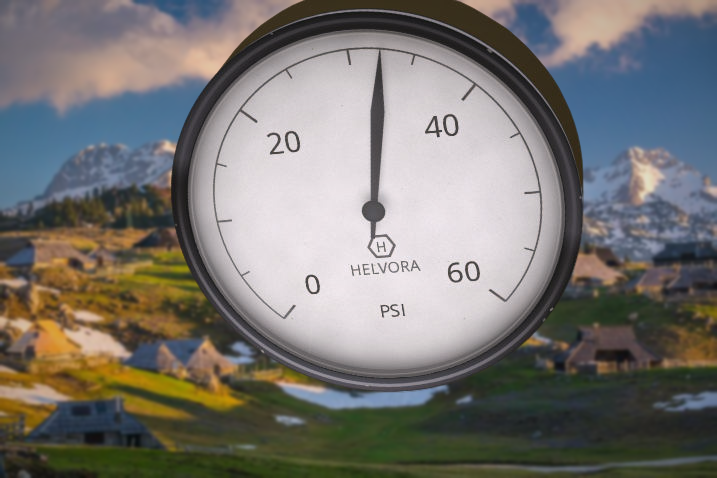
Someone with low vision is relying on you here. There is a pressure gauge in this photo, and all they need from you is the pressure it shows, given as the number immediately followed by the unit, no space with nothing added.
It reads 32.5psi
